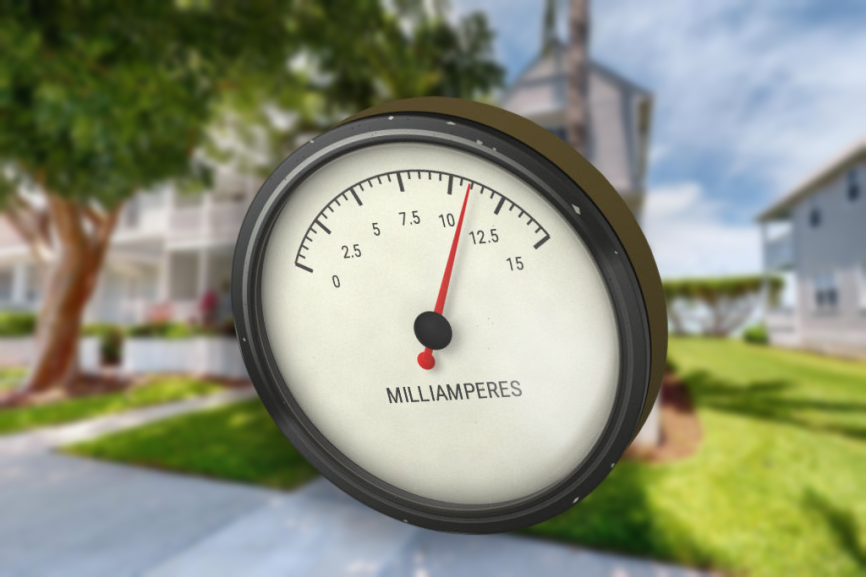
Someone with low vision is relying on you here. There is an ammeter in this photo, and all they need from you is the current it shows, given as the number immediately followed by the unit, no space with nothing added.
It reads 11mA
